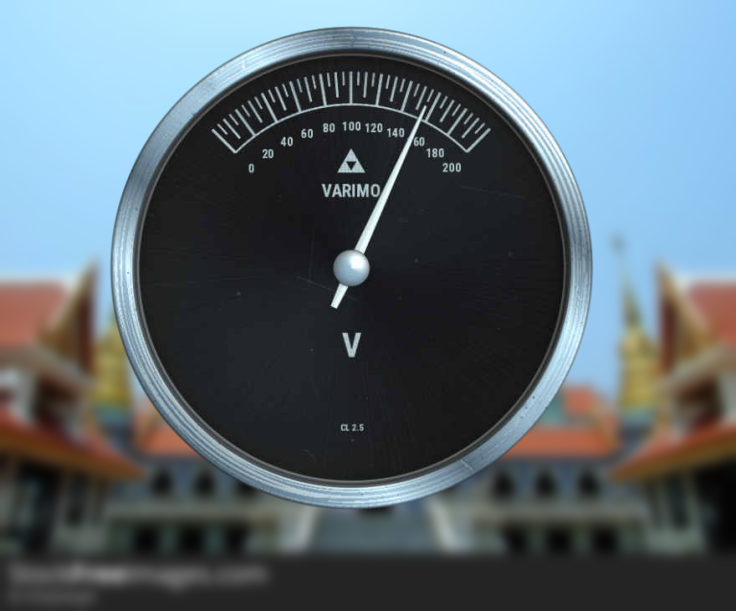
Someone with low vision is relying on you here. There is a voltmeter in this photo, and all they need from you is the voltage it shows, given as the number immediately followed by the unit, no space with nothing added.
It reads 155V
